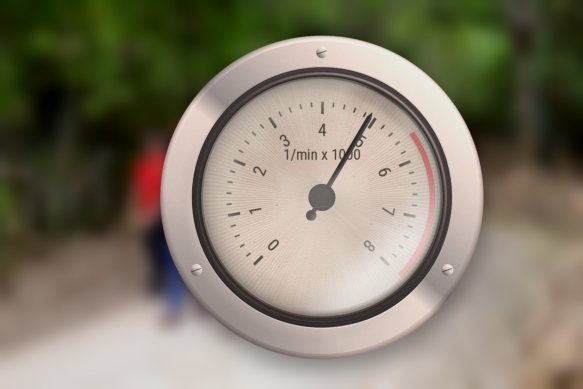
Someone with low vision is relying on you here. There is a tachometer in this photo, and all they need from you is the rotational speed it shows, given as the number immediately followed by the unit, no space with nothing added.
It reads 4900rpm
